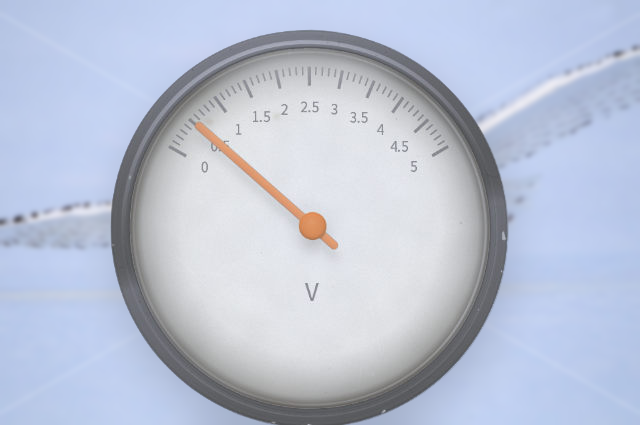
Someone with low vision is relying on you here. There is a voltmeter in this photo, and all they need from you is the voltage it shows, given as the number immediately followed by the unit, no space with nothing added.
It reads 0.5V
